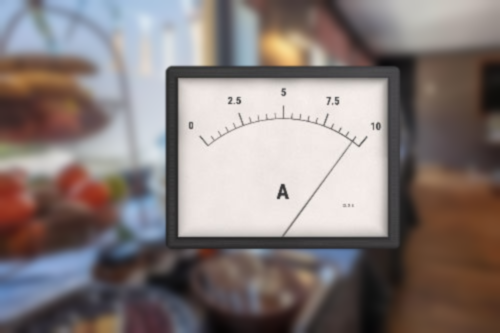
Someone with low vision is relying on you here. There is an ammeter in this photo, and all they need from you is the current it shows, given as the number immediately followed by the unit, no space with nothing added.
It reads 9.5A
